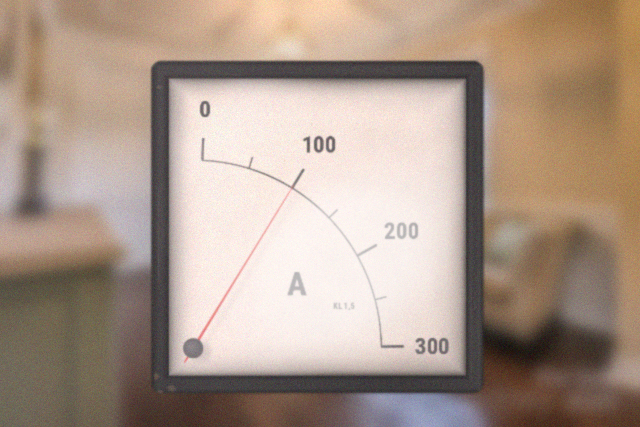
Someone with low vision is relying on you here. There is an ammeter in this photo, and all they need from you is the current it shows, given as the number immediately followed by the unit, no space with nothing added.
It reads 100A
